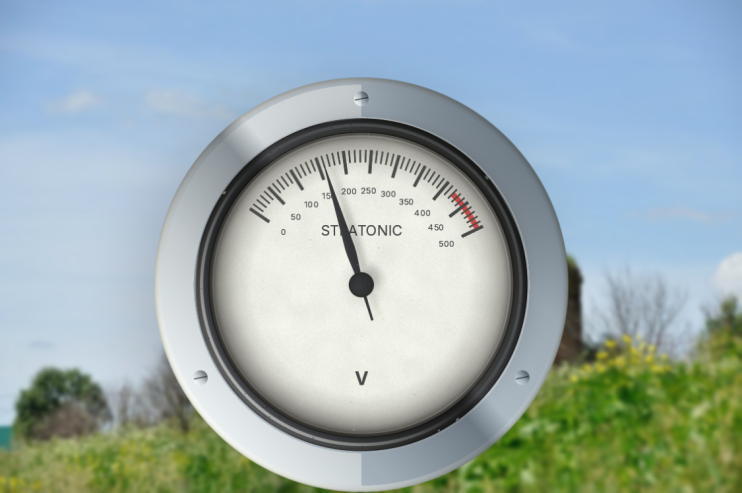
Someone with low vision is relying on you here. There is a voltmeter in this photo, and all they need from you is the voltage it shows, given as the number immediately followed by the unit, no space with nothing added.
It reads 160V
